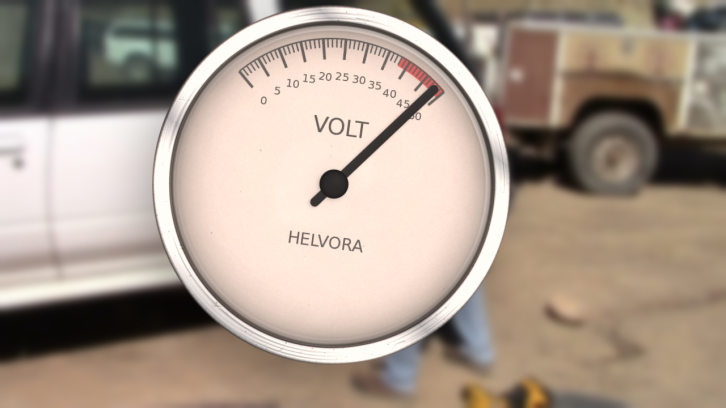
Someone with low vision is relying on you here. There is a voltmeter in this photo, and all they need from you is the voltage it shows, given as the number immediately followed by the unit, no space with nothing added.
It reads 48V
